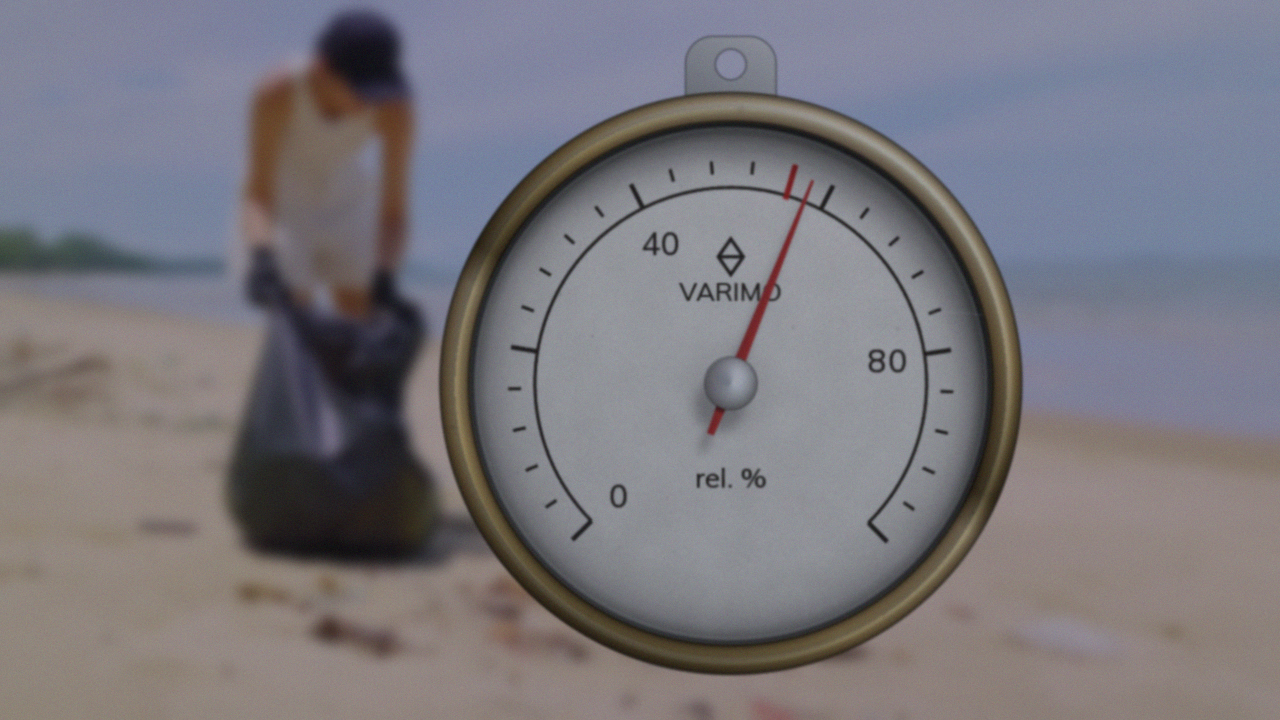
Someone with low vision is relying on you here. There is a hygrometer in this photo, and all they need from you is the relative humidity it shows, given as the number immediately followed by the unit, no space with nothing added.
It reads 58%
